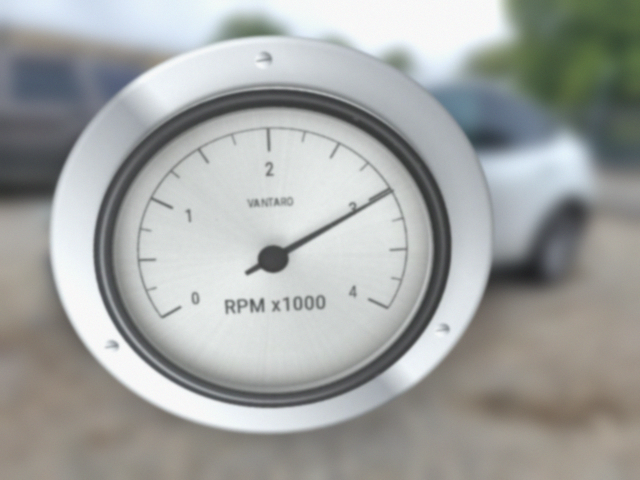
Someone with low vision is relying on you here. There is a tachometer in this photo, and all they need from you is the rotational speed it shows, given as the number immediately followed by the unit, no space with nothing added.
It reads 3000rpm
